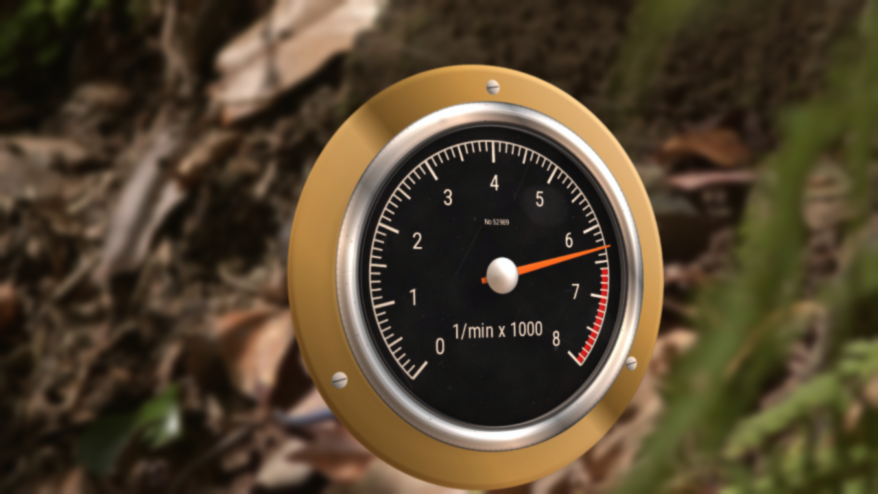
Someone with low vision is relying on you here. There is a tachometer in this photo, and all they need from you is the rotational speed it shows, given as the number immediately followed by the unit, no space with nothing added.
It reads 6300rpm
